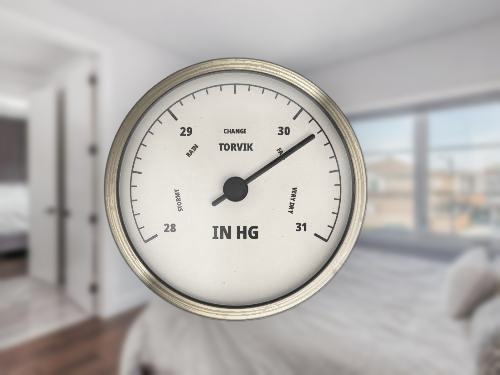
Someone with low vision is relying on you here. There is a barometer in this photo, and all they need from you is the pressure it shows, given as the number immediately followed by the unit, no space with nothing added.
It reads 30.2inHg
